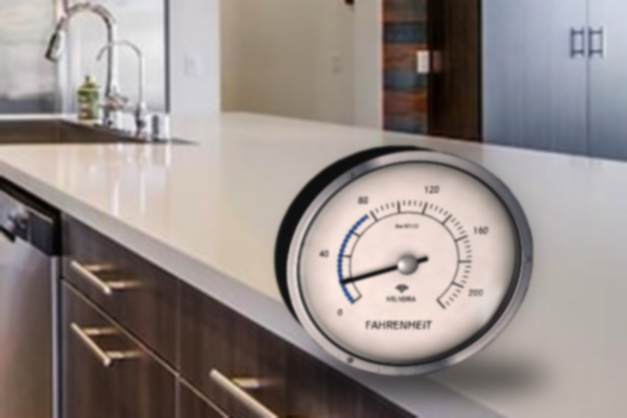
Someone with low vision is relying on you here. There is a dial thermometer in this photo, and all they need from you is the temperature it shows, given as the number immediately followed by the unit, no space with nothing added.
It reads 20°F
